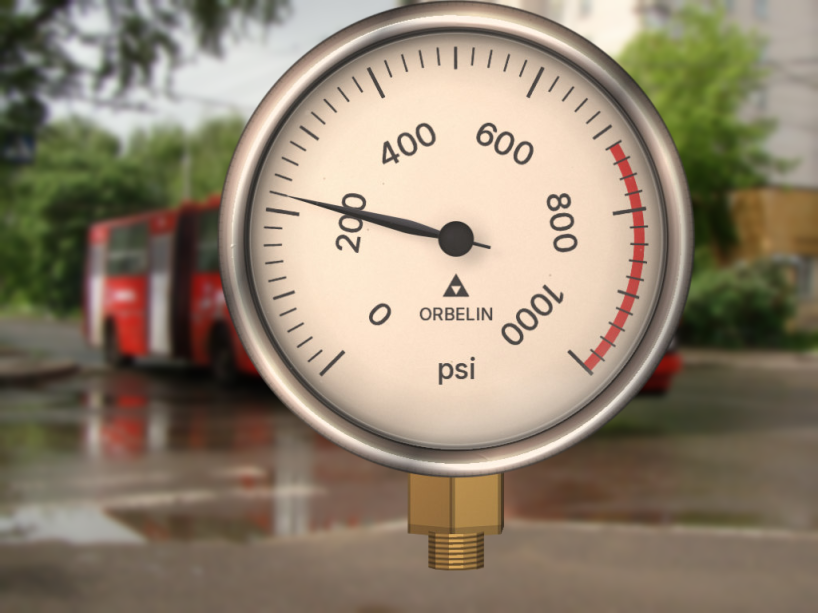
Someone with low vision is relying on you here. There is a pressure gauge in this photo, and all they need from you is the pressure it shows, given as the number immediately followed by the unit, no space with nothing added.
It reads 220psi
